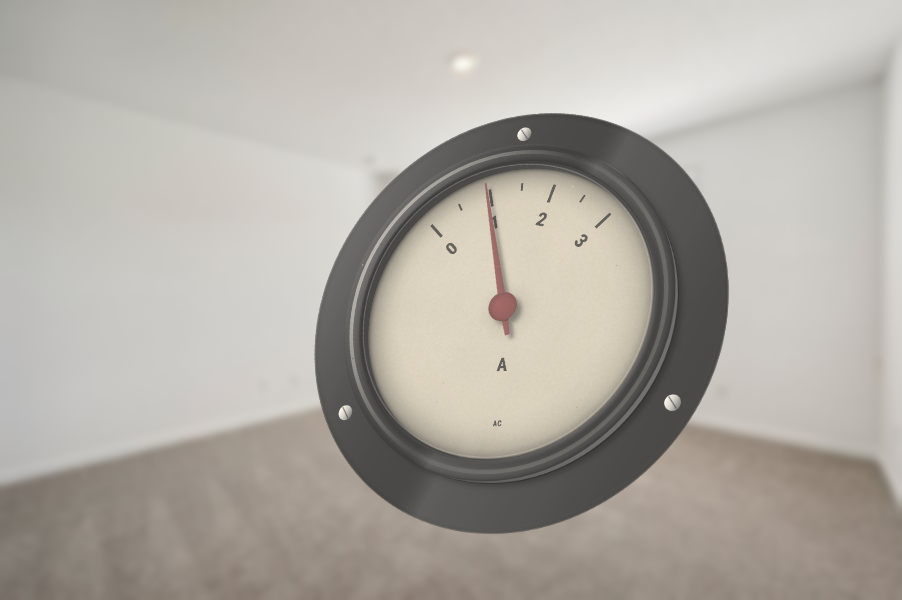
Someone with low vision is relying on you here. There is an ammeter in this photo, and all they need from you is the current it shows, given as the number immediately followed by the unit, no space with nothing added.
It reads 1A
